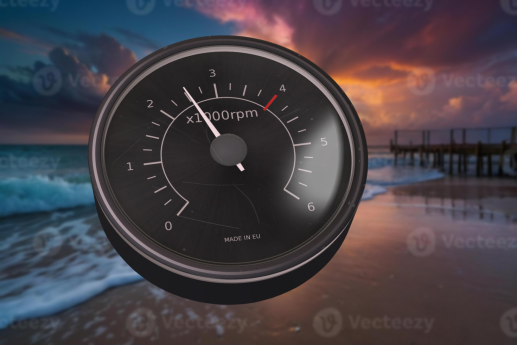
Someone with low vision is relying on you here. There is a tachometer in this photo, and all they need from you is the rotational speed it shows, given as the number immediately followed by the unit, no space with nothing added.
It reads 2500rpm
